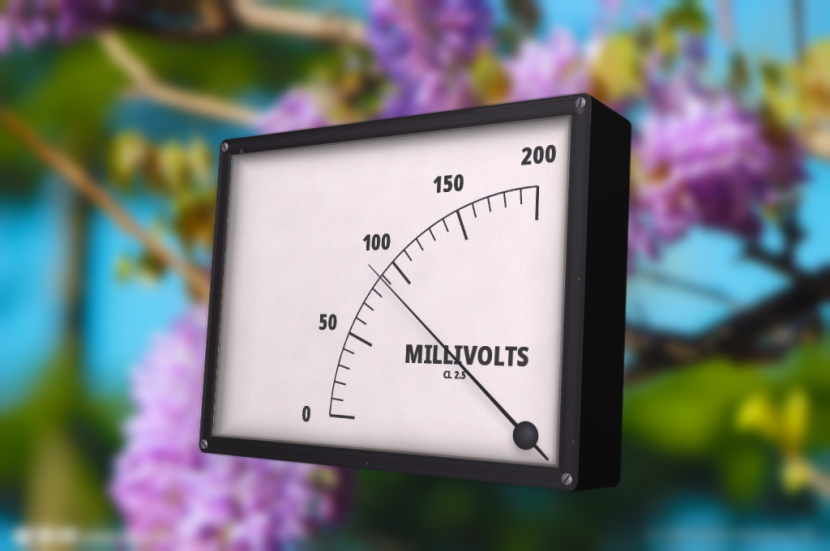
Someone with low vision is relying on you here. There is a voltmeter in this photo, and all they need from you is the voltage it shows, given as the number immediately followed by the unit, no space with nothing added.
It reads 90mV
